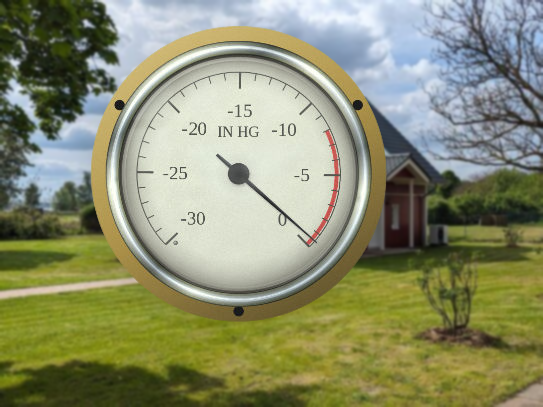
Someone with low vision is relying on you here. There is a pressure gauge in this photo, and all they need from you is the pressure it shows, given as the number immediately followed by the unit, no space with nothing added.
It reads -0.5inHg
